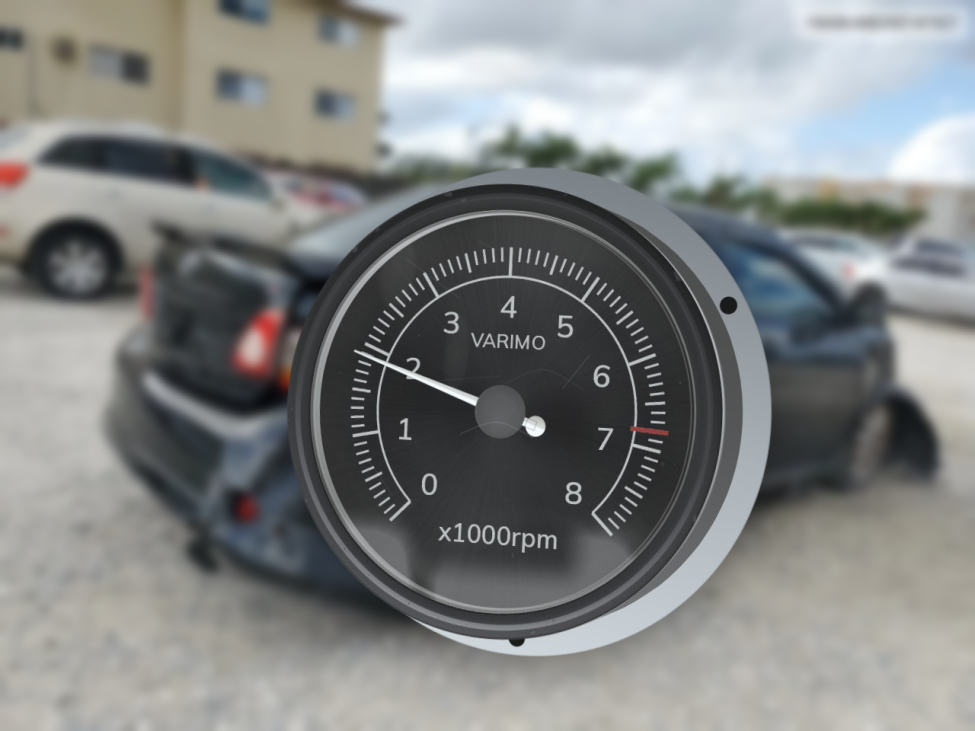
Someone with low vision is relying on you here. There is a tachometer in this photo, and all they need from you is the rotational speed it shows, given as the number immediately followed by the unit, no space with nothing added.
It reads 1900rpm
